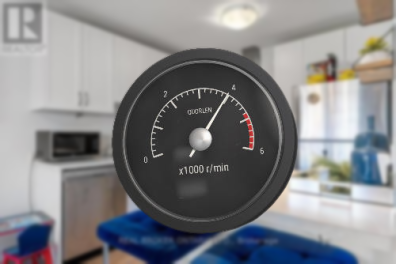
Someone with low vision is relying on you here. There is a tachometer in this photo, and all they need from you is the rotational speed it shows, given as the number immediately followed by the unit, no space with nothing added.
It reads 4000rpm
